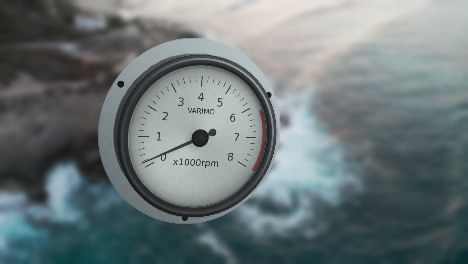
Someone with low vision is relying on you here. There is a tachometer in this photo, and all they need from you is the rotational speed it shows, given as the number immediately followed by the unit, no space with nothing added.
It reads 200rpm
